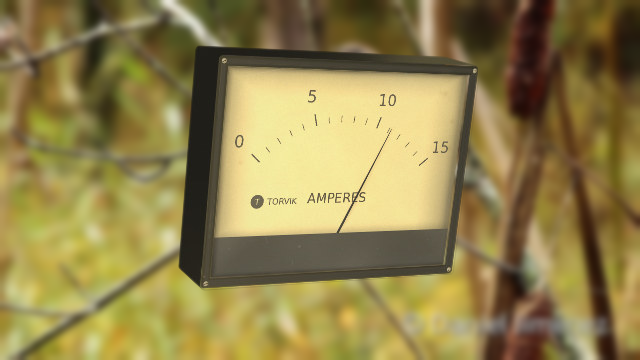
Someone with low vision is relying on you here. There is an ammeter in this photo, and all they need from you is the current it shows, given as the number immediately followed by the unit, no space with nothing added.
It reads 11A
